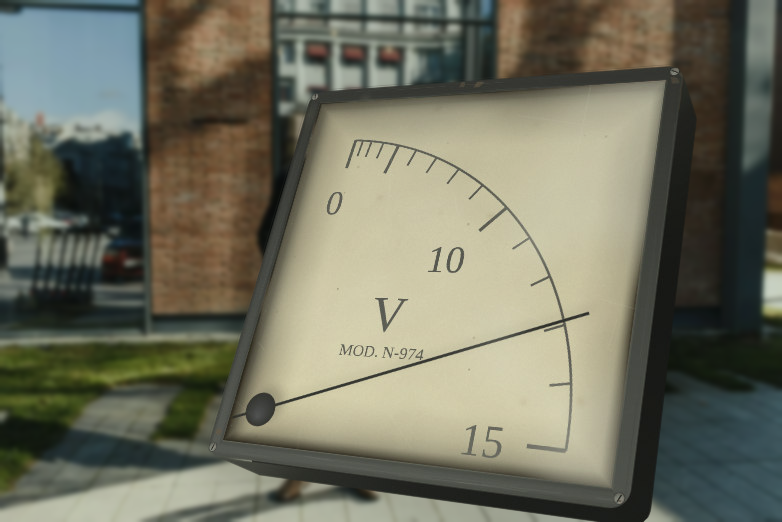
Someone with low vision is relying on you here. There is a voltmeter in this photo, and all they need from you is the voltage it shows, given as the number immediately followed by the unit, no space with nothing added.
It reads 13V
